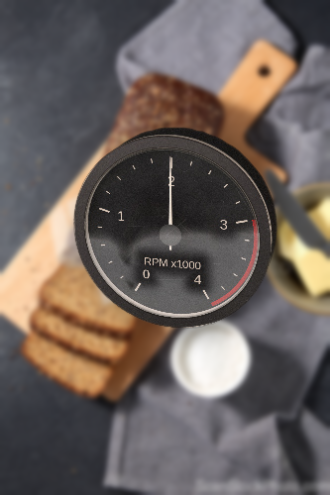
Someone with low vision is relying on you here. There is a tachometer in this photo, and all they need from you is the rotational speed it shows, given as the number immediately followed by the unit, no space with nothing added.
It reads 2000rpm
